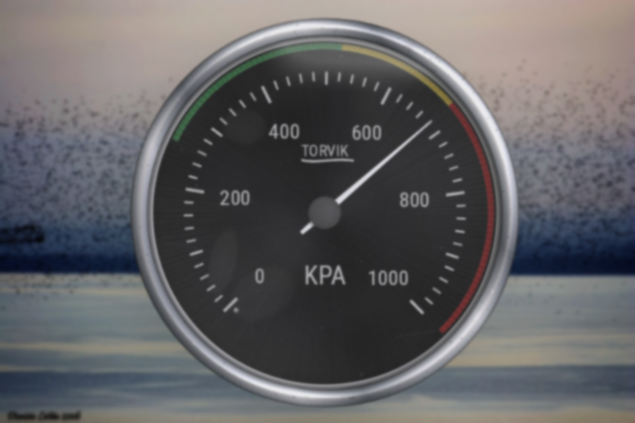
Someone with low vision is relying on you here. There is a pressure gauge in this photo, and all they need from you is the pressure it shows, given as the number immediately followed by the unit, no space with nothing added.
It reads 680kPa
